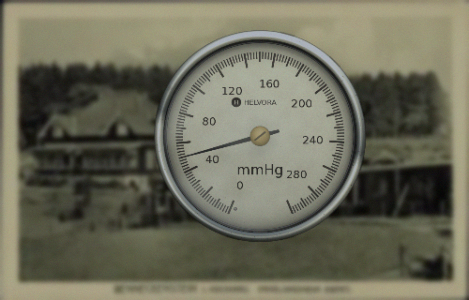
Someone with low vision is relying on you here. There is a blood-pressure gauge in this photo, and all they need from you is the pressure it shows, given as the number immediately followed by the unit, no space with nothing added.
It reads 50mmHg
